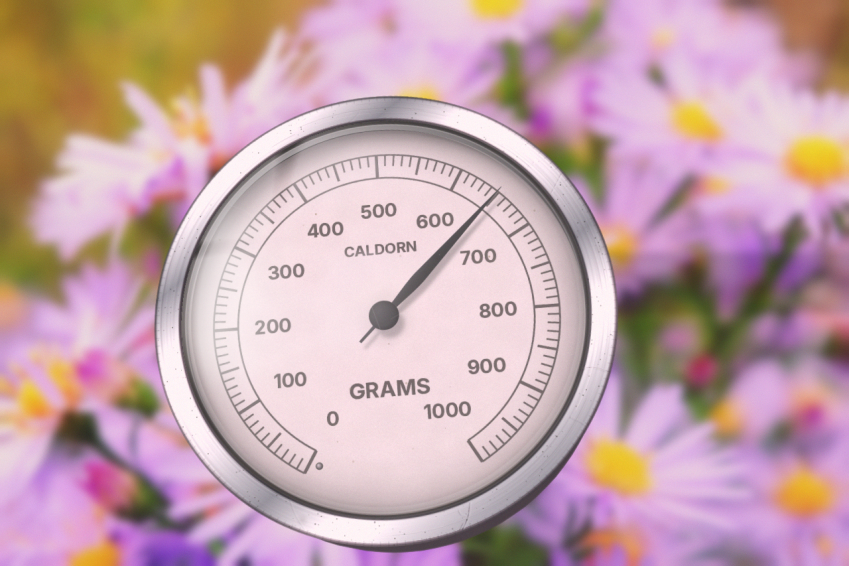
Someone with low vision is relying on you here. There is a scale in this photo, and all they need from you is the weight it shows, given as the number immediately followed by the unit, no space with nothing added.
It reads 650g
